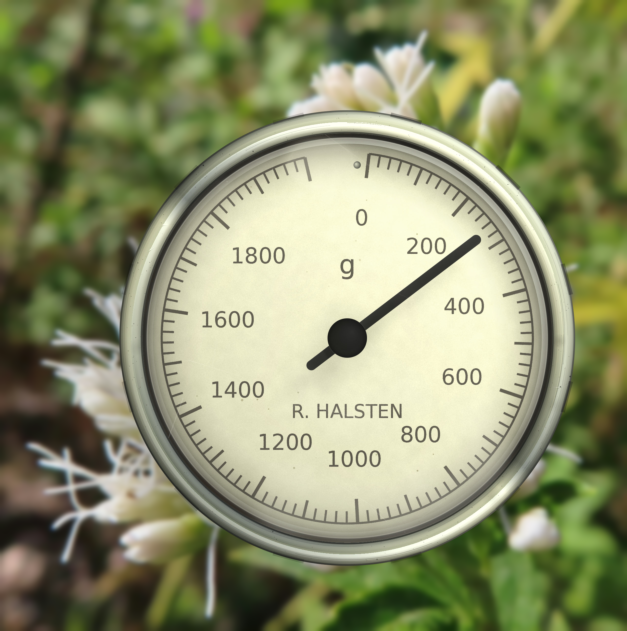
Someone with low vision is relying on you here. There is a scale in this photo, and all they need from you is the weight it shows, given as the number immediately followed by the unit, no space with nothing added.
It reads 270g
